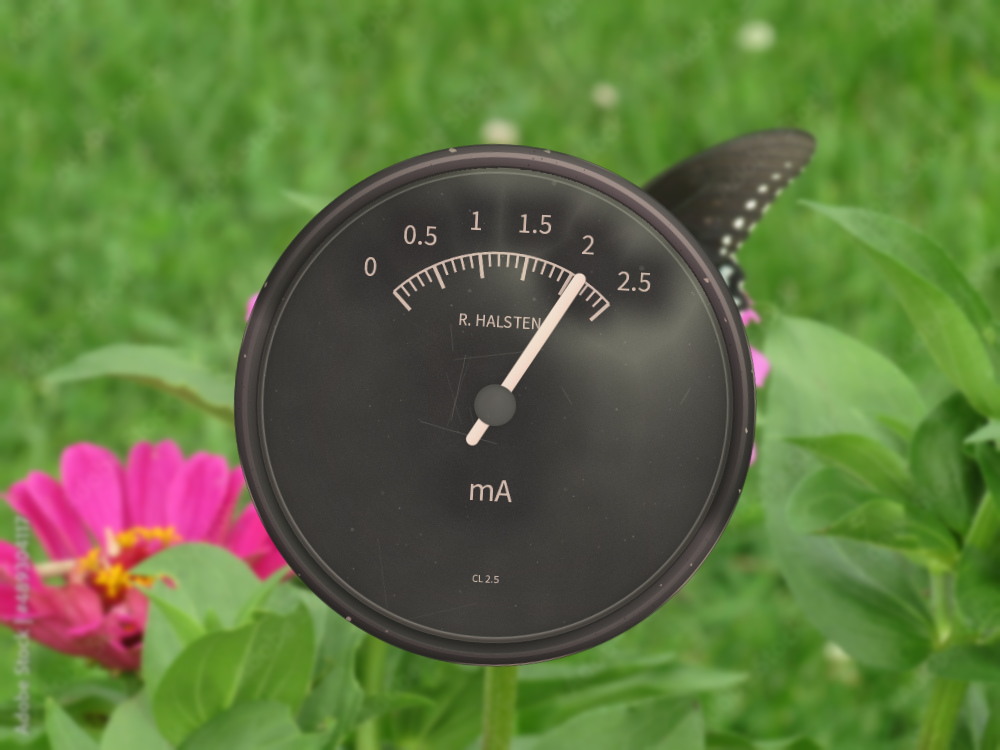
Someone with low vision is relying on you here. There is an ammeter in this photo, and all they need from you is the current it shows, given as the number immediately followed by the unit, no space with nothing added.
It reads 2.1mA
